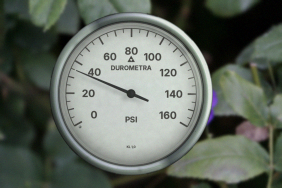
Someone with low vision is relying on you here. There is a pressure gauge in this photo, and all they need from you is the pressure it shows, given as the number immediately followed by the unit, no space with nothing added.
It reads 35psi
